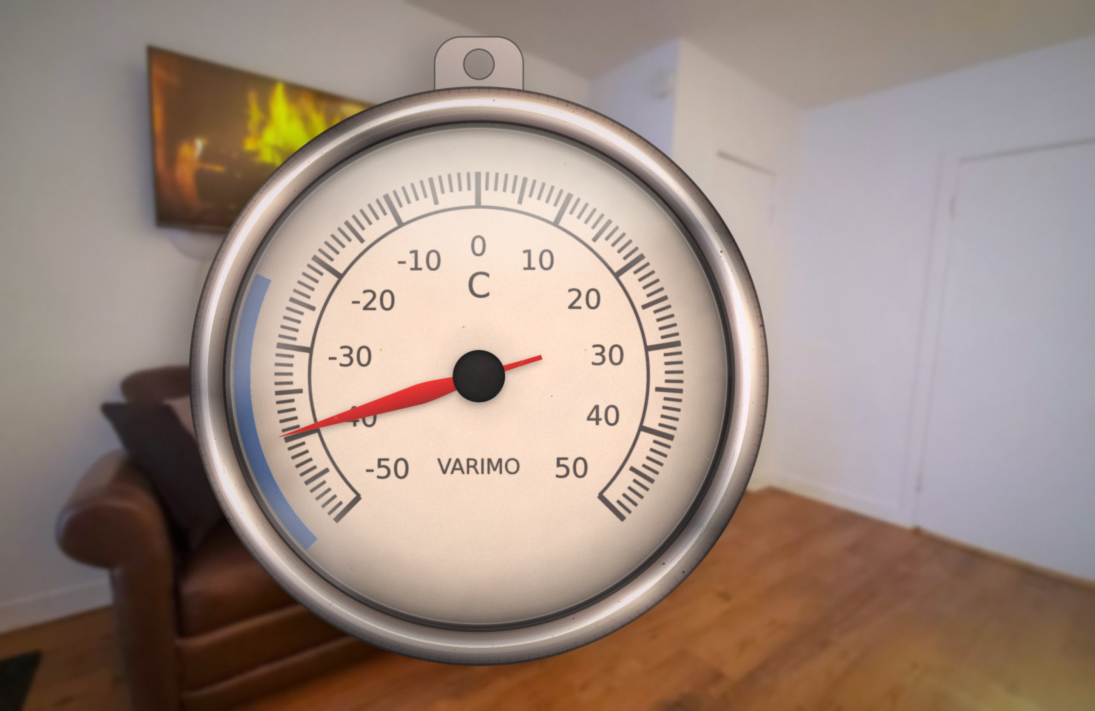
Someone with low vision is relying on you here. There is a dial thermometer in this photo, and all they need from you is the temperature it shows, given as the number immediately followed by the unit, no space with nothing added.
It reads -39.5°C
